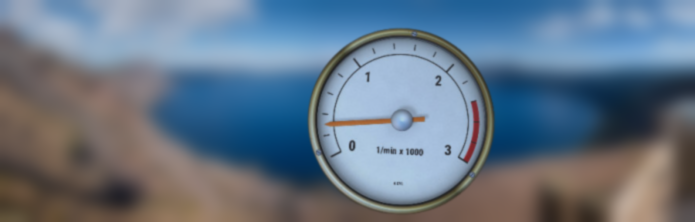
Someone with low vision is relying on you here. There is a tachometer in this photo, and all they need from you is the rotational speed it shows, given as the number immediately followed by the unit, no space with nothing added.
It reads 300rpm
